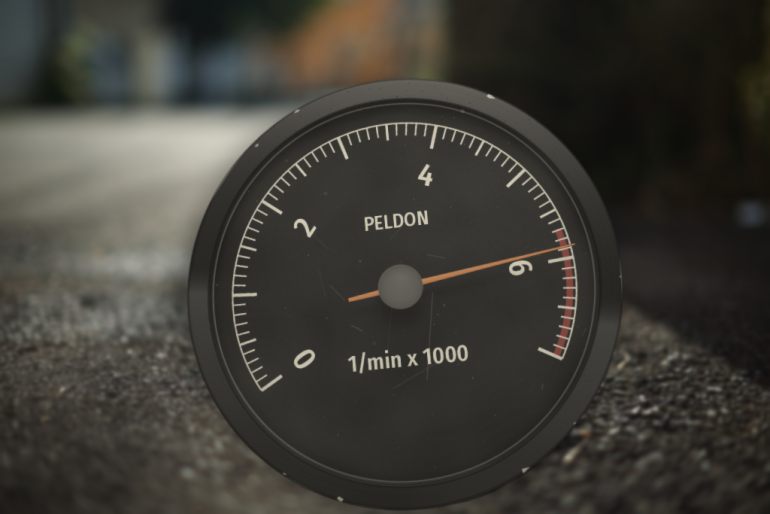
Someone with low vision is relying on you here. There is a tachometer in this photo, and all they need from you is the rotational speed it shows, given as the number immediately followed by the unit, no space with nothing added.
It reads 5900rpm
